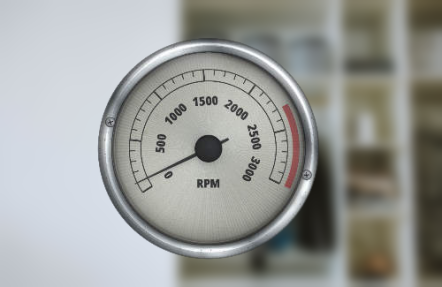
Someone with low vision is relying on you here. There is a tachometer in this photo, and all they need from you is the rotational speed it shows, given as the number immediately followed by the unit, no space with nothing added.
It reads 100rpm
